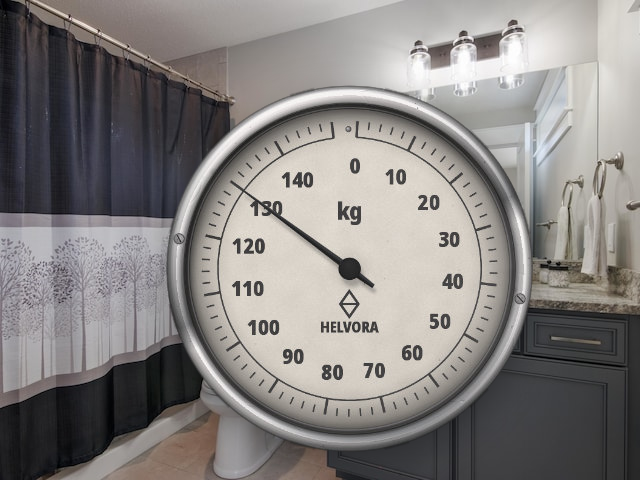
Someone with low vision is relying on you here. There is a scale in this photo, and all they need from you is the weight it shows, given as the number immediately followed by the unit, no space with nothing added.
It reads 130kg
